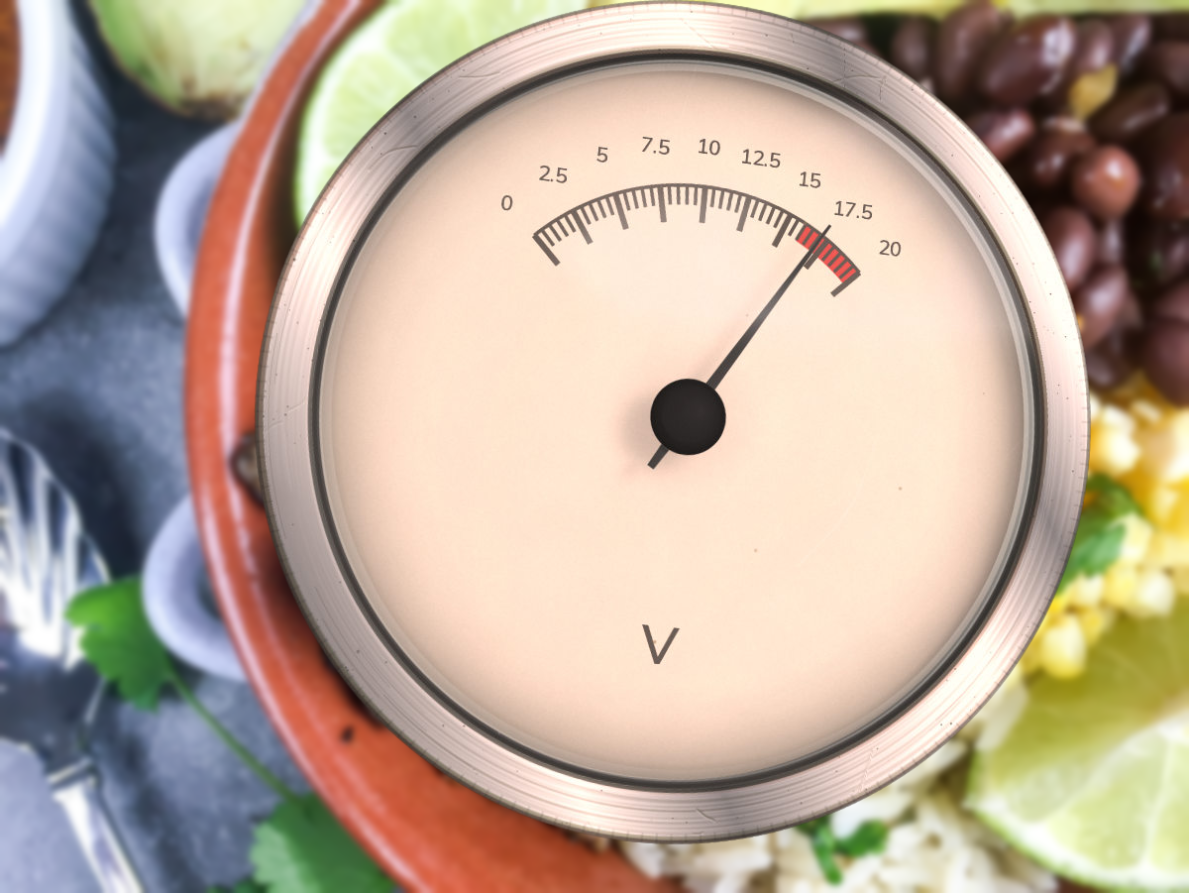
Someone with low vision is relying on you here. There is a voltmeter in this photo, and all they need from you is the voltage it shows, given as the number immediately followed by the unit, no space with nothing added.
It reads 17V
